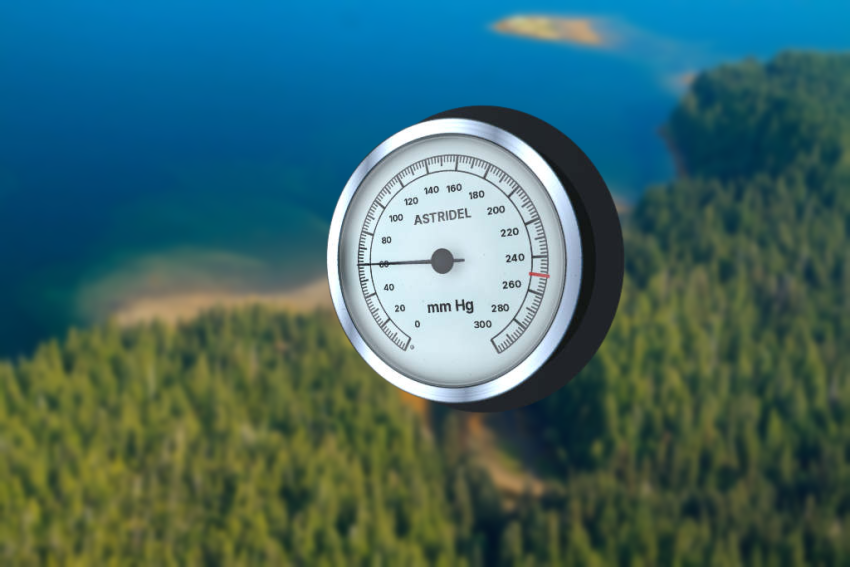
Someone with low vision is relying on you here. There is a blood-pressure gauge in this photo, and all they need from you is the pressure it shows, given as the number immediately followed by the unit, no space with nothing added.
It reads 60mmHg
